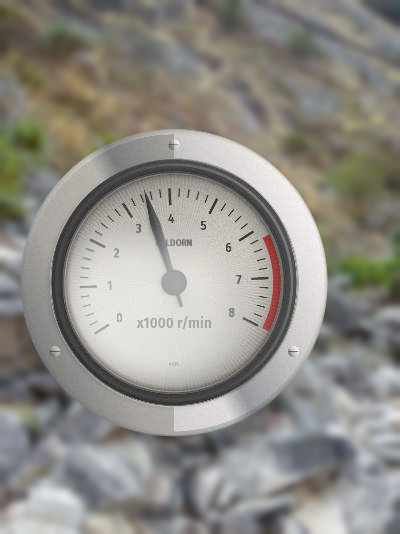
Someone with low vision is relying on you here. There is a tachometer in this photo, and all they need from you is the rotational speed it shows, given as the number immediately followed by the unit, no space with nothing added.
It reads 3500rpm
